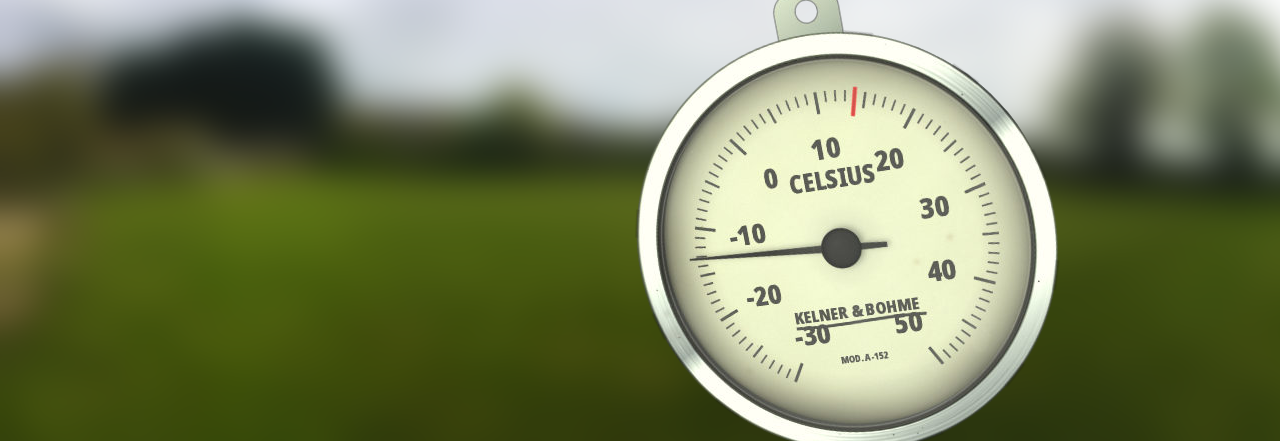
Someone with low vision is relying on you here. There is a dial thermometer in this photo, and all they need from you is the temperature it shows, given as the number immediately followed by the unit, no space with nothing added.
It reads -13°C
